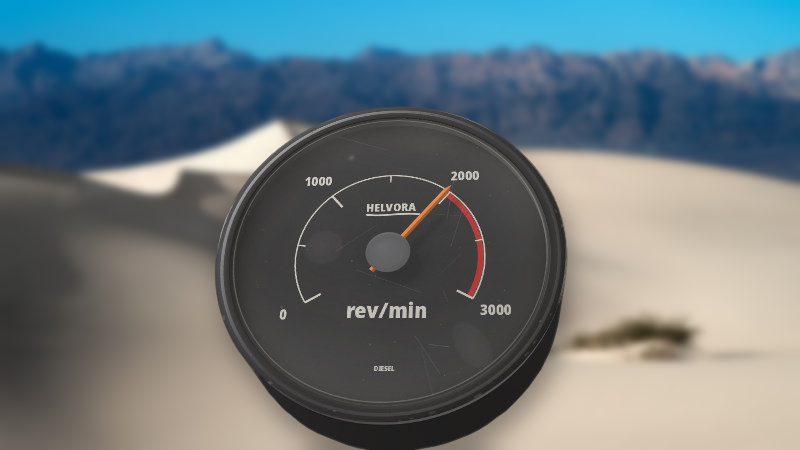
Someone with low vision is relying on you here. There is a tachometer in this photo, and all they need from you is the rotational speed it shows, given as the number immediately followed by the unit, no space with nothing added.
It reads 2000rpm
